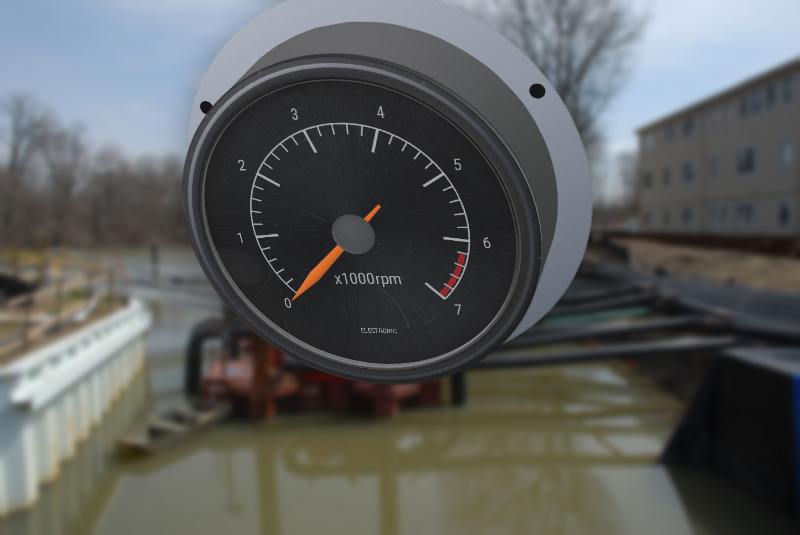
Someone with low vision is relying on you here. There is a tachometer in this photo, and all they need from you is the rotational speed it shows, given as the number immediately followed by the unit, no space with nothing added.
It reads 0rpm
